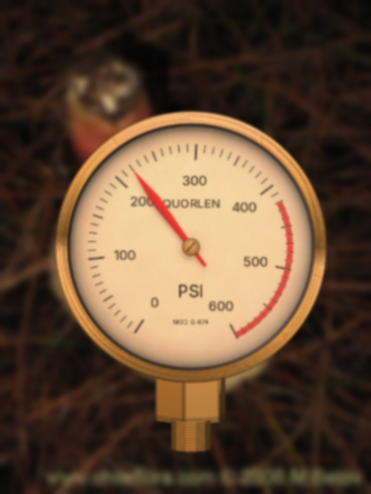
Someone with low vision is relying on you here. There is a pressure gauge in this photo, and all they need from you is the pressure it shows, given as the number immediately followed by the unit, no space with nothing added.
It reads 220psi
